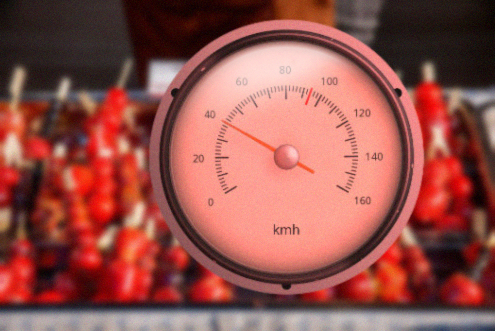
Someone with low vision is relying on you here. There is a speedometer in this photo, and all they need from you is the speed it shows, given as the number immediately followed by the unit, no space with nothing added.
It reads 40km/h
